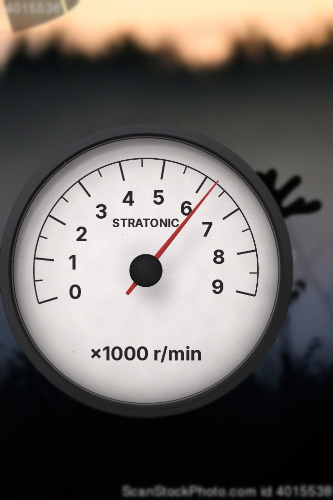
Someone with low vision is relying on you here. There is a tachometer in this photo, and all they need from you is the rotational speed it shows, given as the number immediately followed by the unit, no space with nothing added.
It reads 6250rpm
